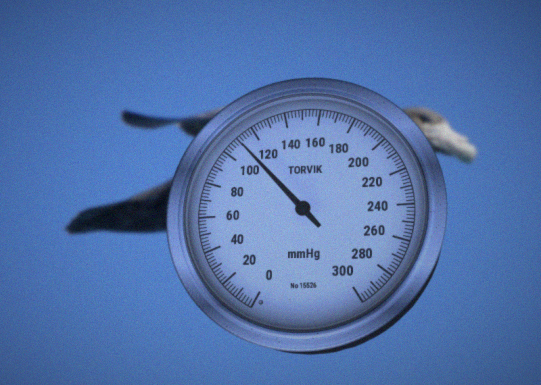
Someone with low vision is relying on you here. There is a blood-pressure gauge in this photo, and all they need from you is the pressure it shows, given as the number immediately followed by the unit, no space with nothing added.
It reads 110mmHg
